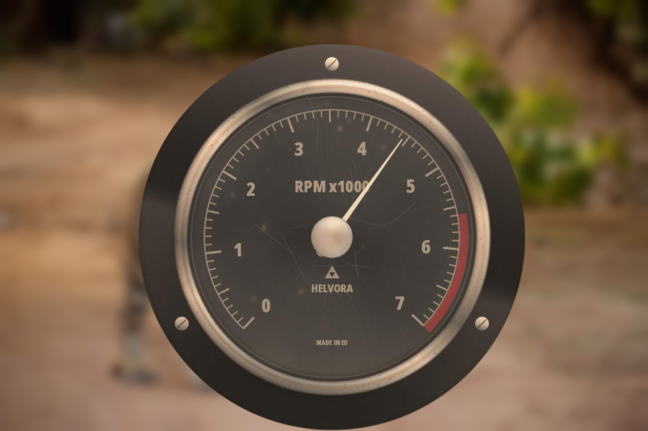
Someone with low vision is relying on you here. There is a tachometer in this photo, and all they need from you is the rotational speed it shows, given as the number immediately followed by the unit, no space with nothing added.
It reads 4450rpm
